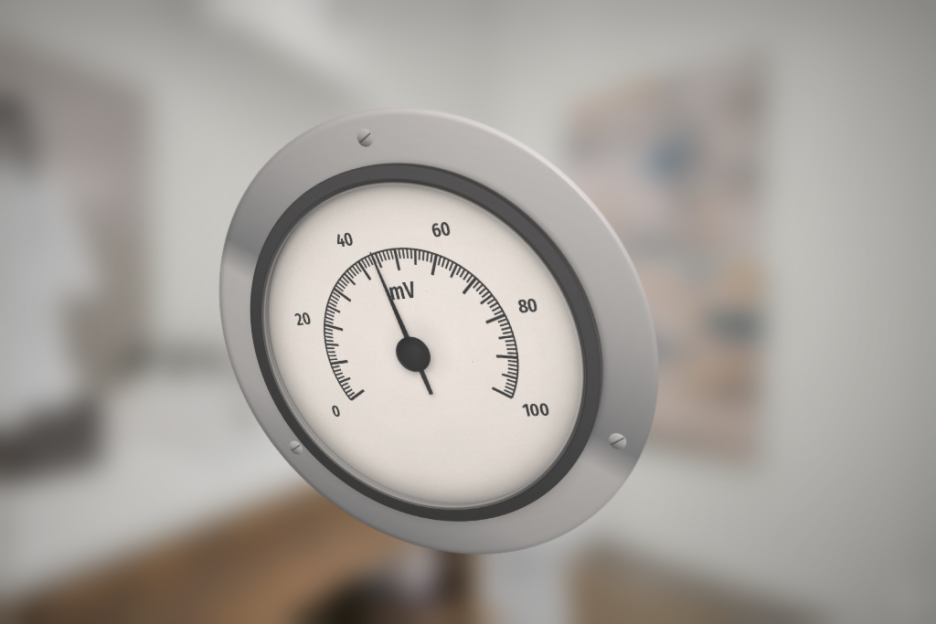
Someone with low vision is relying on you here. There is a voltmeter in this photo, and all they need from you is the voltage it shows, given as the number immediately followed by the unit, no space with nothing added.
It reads 45mV
